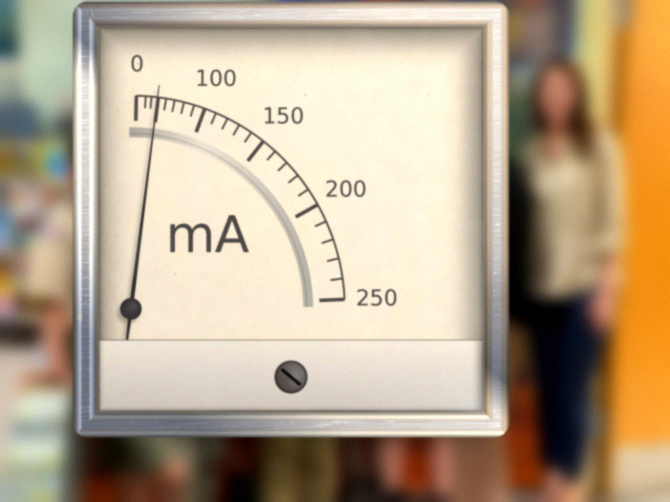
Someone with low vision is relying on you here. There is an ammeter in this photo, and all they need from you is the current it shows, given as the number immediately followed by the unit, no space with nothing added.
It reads 50mA
